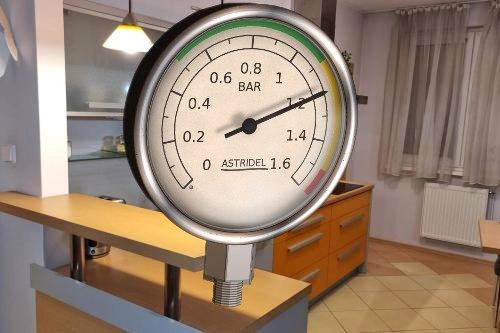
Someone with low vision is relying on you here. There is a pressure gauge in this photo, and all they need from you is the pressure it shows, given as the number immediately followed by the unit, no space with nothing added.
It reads 1.2bar
